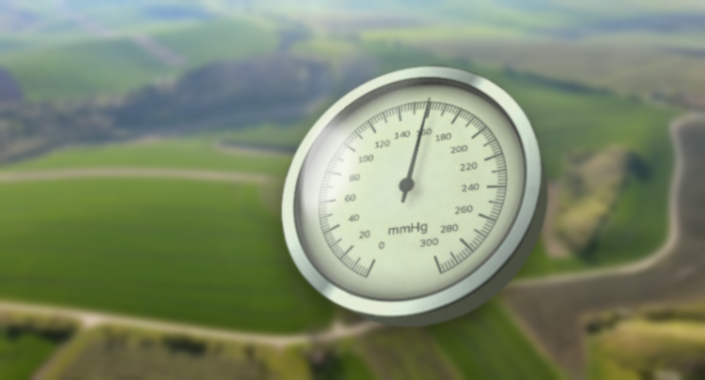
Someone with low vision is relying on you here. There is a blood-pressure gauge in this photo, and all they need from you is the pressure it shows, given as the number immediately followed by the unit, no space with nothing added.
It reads 160mmHg
